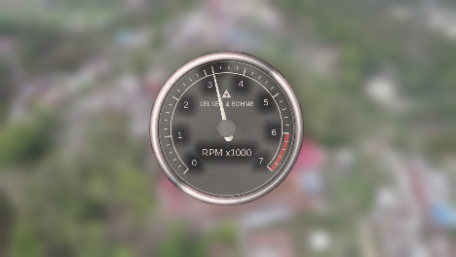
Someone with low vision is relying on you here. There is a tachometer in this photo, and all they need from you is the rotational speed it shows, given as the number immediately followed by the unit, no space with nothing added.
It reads 3200rpm
